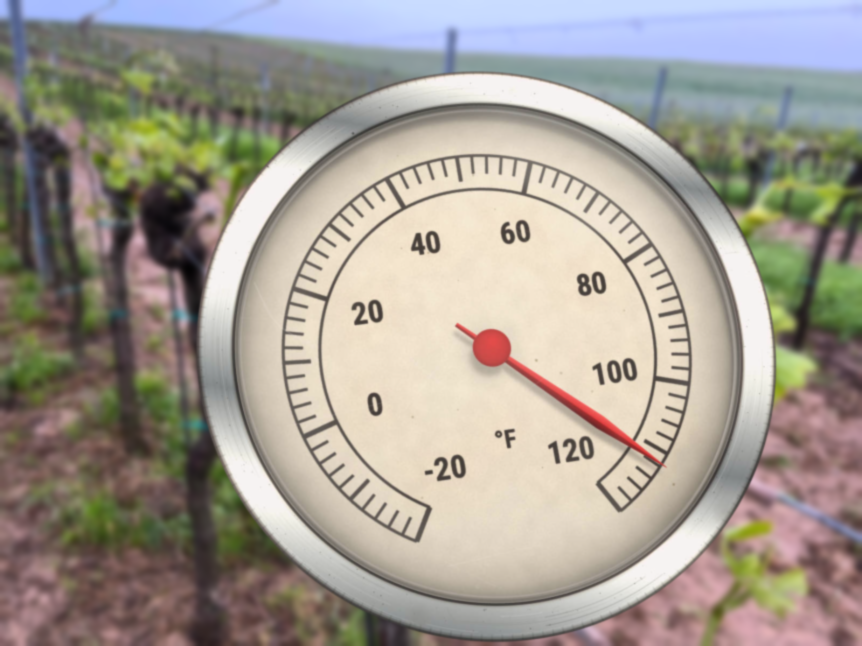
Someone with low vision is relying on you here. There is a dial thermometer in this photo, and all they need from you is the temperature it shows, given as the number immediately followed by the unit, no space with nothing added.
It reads 112°F
